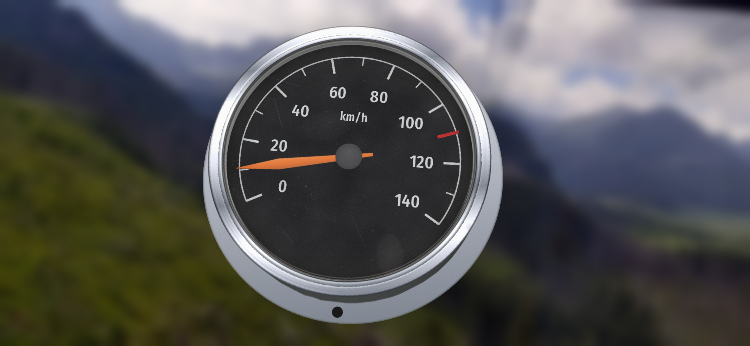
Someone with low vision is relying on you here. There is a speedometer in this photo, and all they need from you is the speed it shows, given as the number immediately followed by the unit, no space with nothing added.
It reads 10km/h
